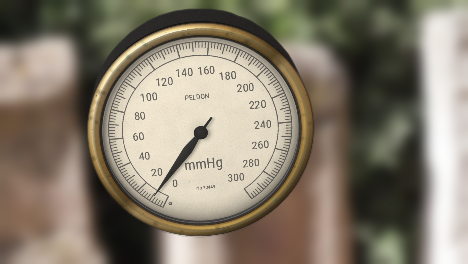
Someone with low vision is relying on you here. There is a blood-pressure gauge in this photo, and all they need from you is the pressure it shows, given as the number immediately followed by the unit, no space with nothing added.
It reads 10mmHg
